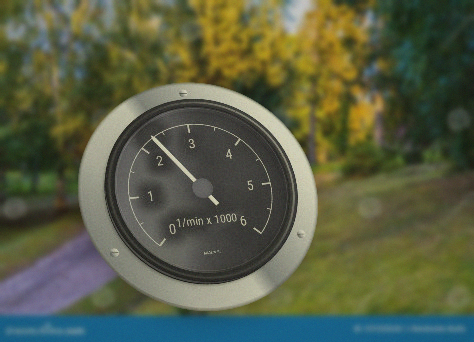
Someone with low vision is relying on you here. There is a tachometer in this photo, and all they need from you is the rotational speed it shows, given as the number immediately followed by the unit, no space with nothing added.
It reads 2250rpm
